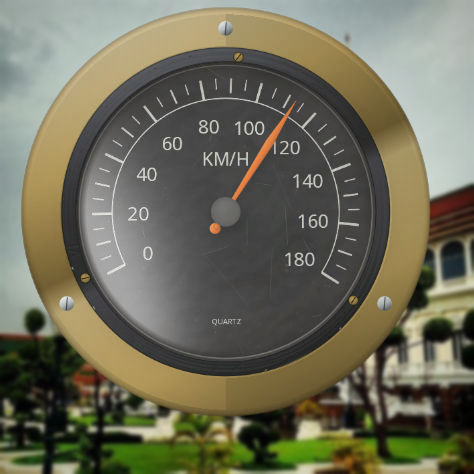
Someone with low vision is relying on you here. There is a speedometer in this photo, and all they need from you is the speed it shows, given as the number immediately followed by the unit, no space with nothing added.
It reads 112.5km/h
